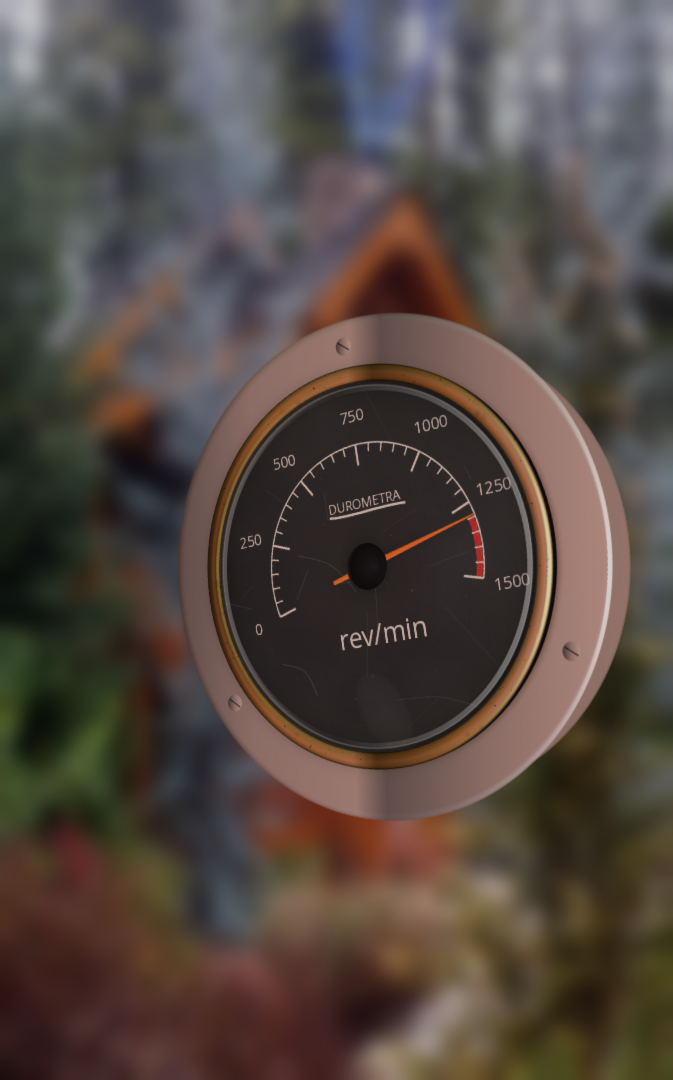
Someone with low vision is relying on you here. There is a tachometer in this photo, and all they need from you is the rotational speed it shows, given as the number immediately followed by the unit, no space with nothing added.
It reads 1300rpm
